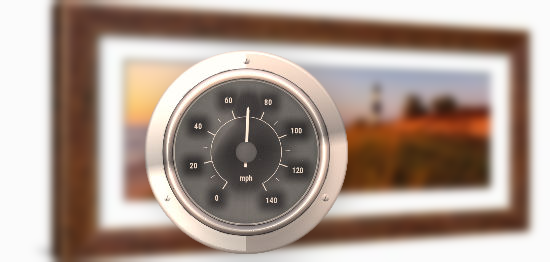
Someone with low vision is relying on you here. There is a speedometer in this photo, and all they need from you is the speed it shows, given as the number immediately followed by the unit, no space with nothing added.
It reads 70mph
